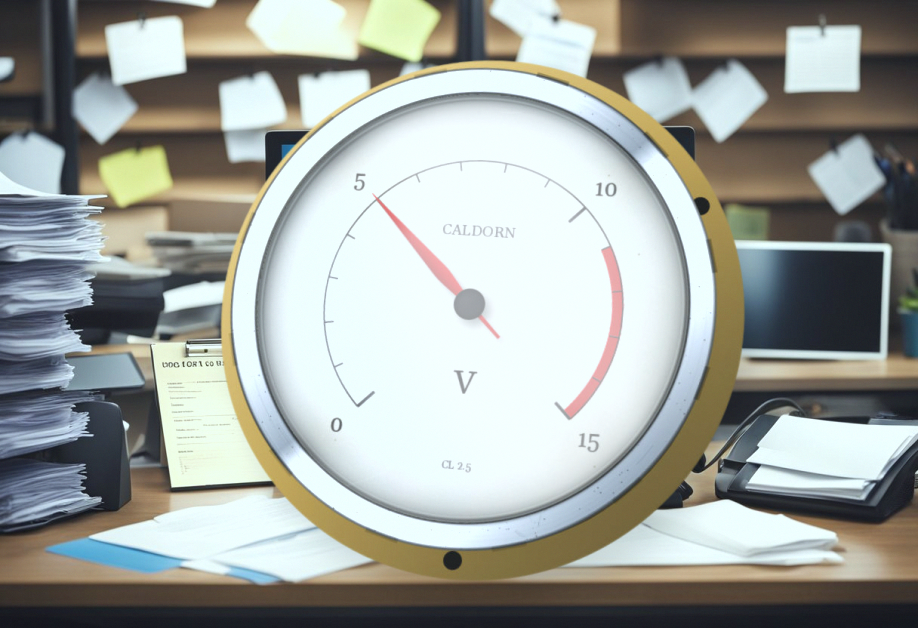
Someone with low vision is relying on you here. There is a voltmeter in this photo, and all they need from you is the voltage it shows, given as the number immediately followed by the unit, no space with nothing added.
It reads 5V
